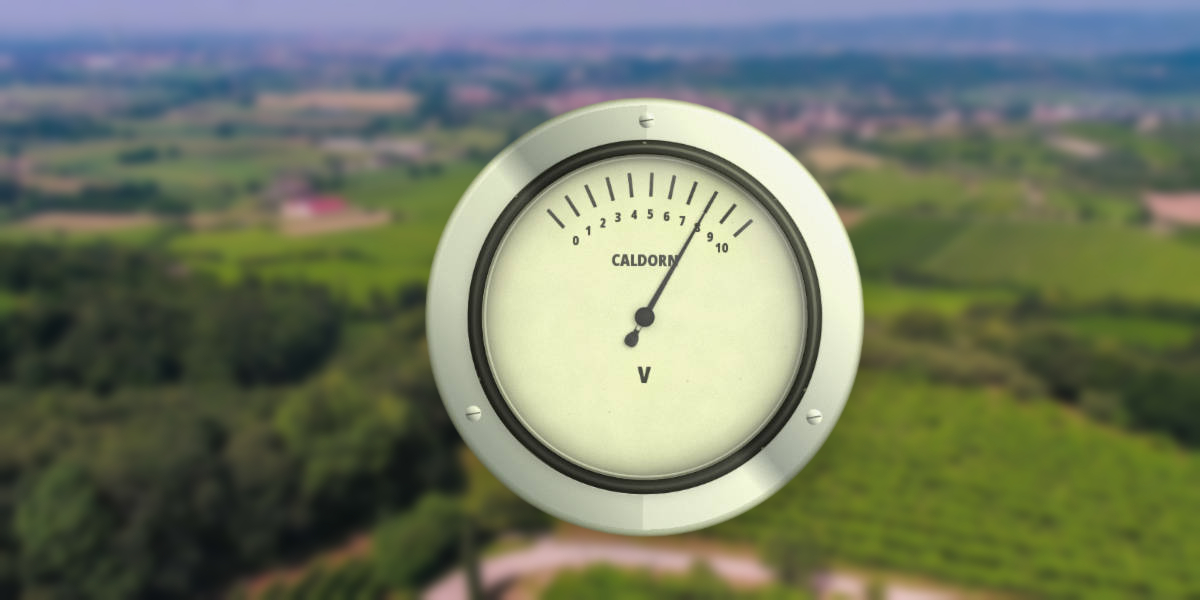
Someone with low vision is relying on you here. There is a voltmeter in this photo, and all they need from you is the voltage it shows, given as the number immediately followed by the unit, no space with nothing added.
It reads 8V
